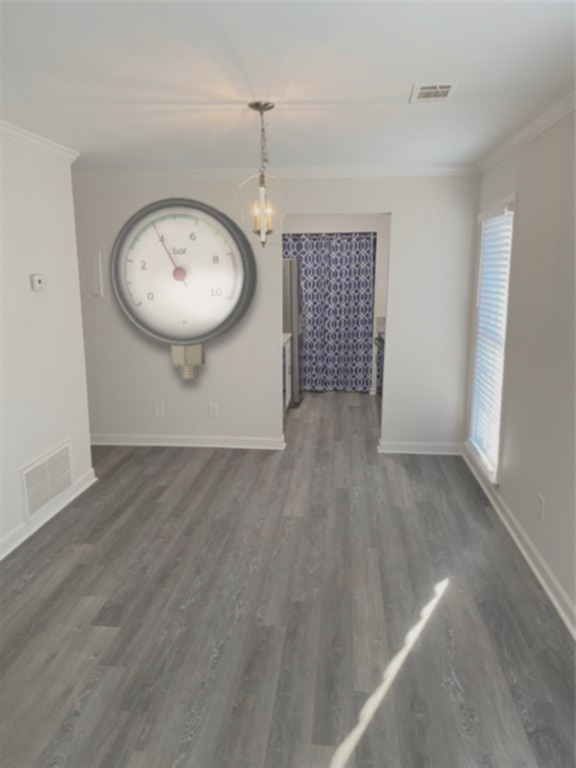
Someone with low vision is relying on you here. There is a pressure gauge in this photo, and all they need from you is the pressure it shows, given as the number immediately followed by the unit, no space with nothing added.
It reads 4bar
